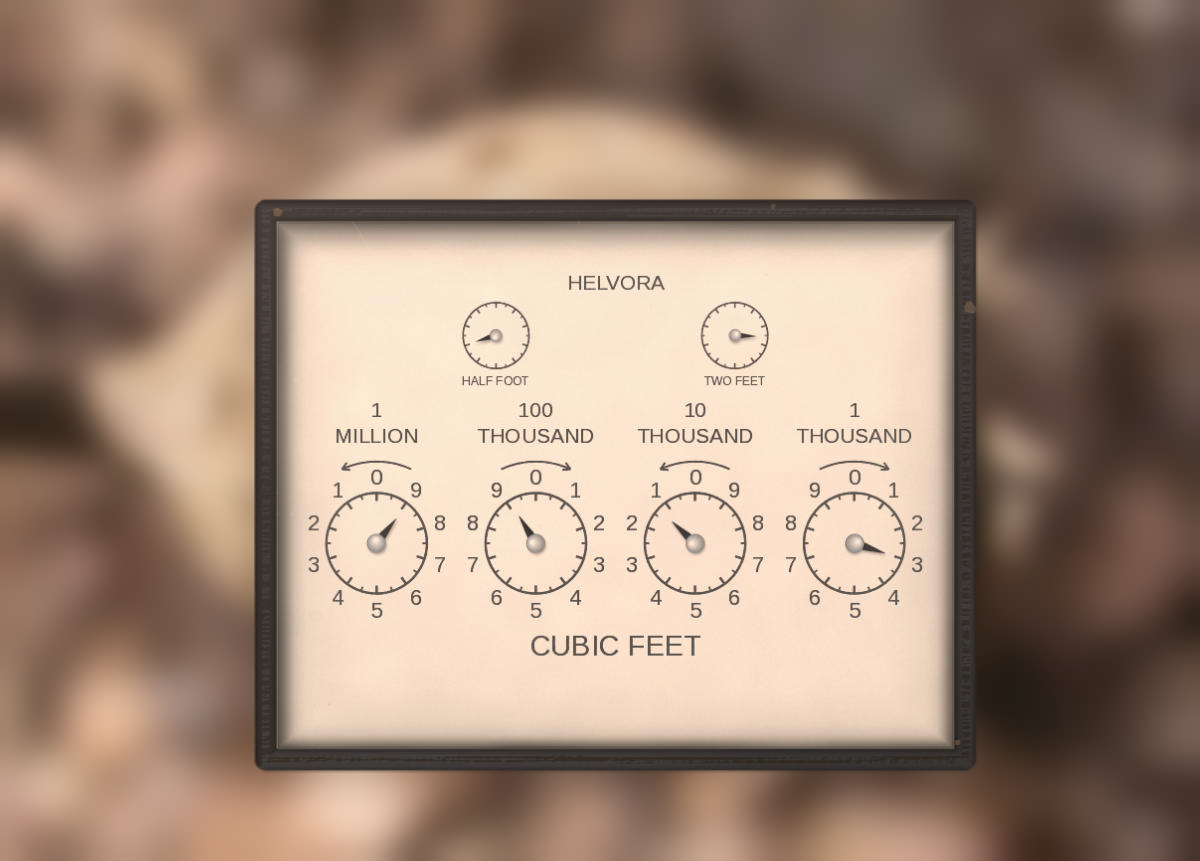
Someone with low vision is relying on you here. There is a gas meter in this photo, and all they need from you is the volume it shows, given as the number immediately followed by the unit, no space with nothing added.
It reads 891300ft³
